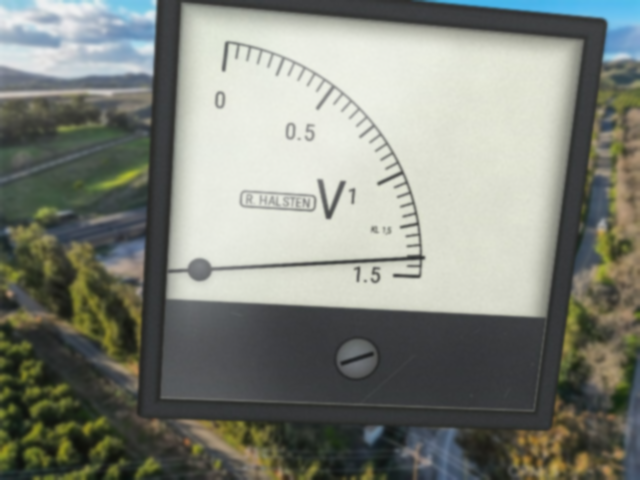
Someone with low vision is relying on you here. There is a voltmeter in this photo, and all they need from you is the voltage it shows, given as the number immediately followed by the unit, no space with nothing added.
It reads 1.4V
